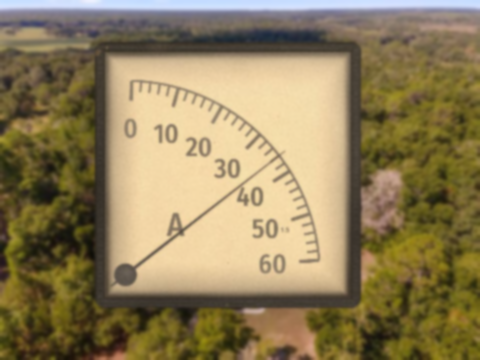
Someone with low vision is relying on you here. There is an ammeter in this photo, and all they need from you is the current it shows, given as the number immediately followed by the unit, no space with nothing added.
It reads 36A
